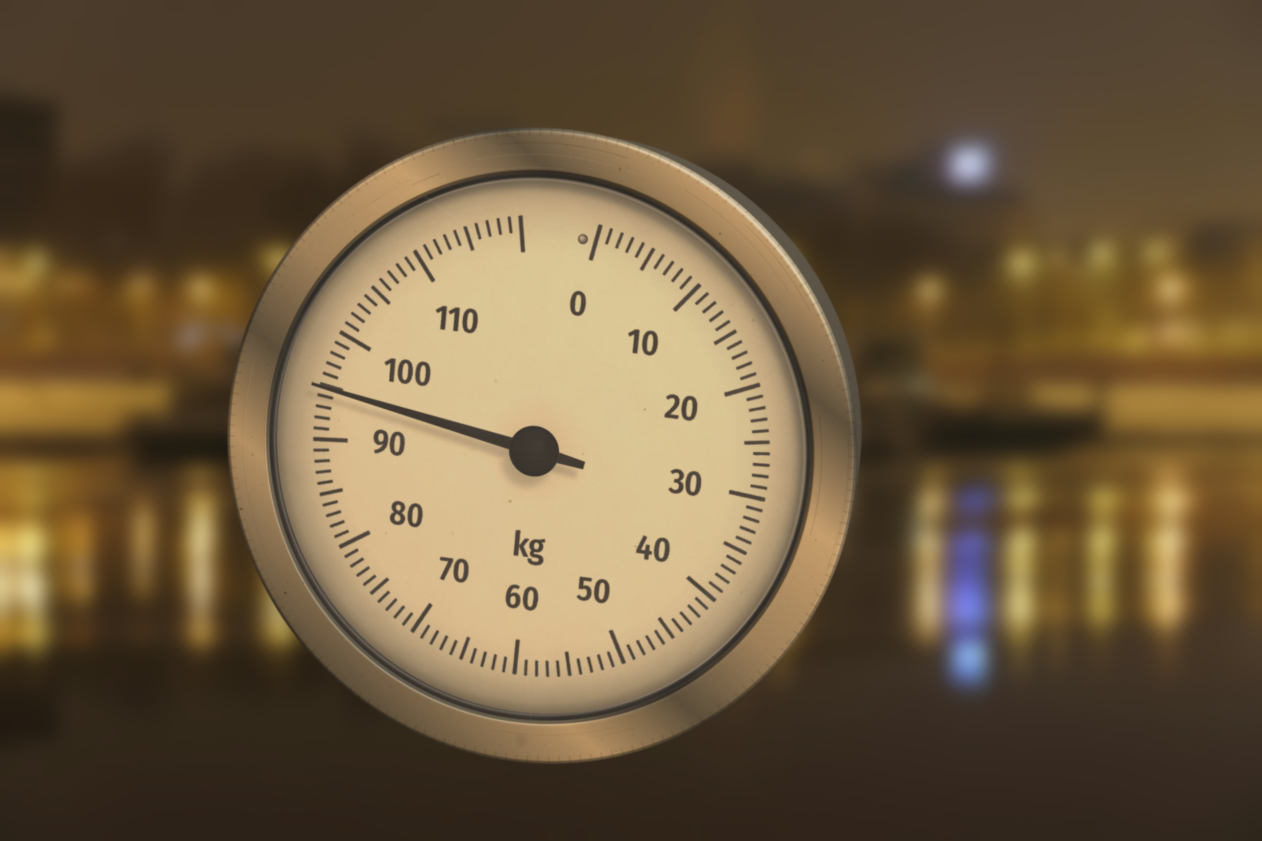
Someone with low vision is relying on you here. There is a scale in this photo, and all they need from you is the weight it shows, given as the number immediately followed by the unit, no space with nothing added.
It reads 95kg
